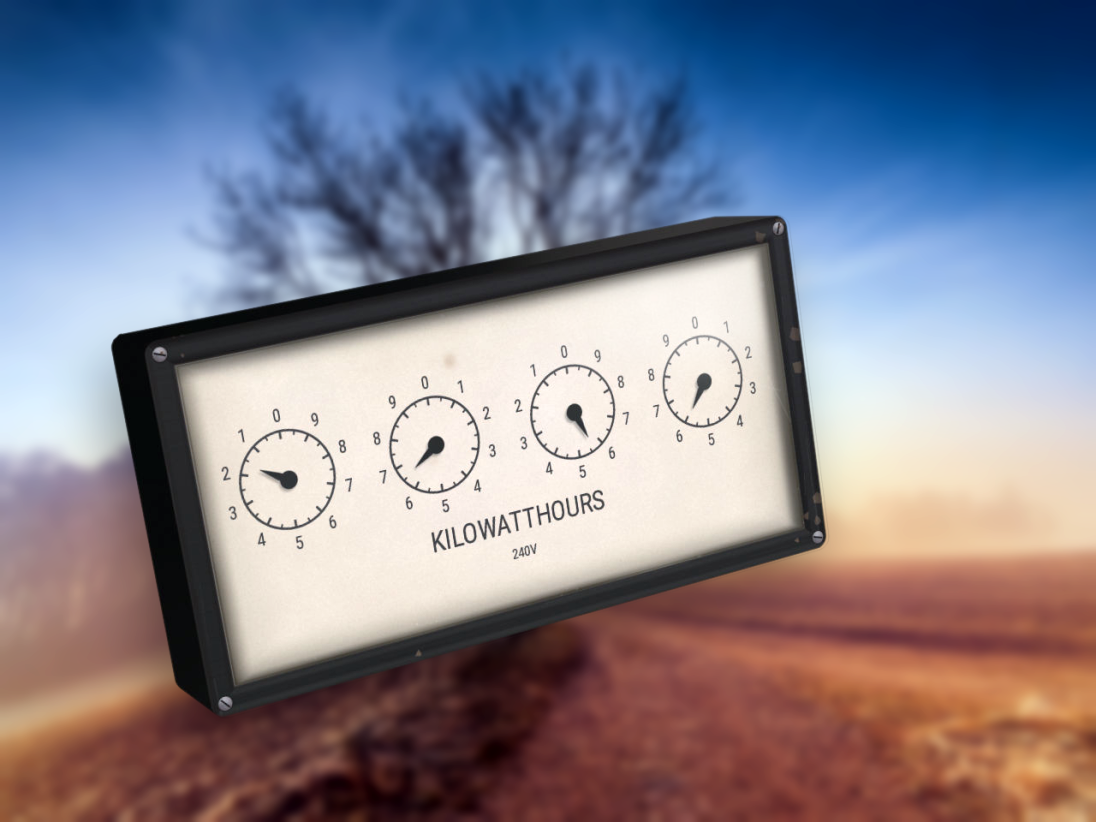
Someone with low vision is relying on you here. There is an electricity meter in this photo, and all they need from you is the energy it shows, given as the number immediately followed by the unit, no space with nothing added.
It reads 1656kWh
